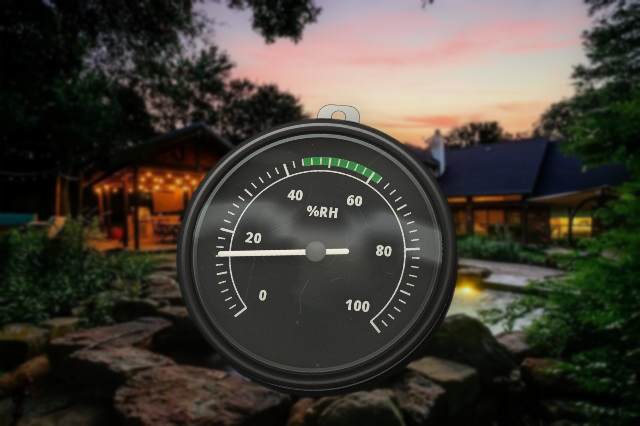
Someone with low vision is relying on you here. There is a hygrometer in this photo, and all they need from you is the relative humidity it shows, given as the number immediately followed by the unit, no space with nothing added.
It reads 14%
